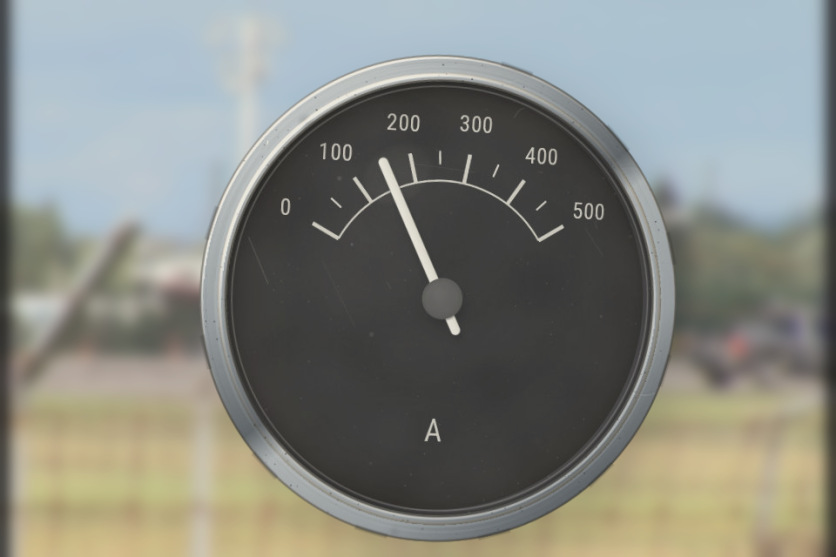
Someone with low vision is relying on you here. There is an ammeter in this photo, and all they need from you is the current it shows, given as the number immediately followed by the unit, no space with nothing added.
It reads 150A
